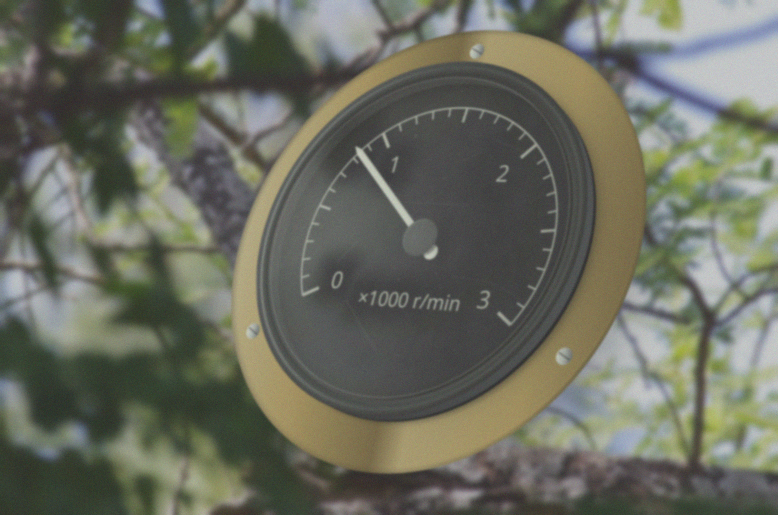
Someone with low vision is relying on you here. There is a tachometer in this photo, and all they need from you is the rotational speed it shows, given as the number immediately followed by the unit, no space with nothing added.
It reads 850rpm
